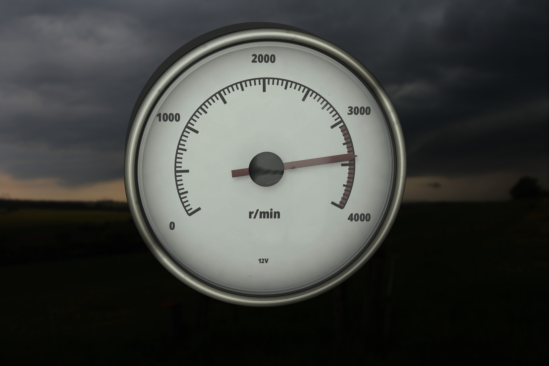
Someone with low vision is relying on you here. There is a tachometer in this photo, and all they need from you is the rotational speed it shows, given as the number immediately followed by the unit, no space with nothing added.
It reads 3400rpm
